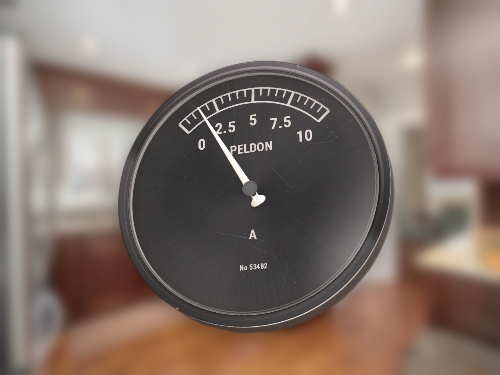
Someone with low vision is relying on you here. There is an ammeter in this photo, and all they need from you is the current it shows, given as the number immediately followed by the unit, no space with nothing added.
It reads 1.5A
